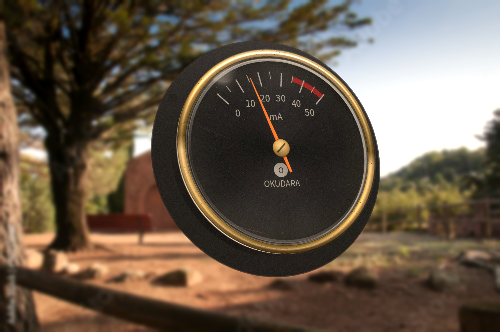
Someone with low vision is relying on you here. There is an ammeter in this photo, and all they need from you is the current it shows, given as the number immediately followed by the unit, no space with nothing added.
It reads 15mA
